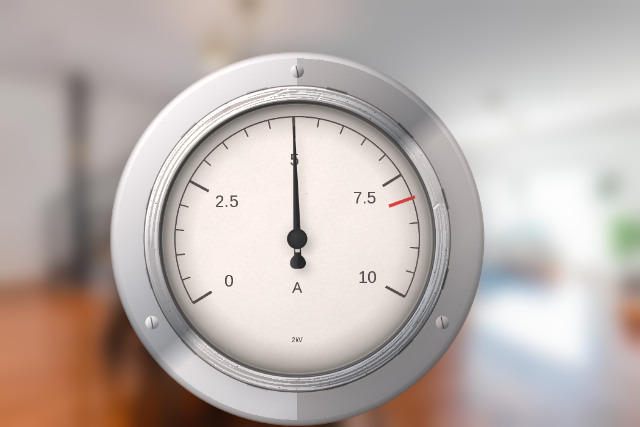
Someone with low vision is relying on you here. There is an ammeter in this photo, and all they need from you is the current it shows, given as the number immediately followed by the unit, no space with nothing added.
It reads 5A
